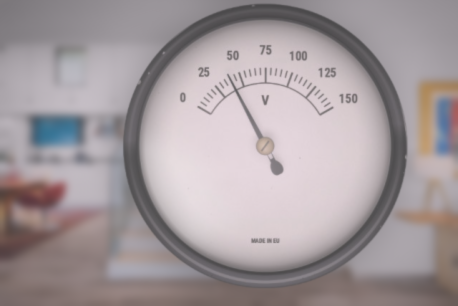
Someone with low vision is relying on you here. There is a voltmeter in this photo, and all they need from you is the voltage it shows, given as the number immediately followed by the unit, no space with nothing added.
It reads 40V
